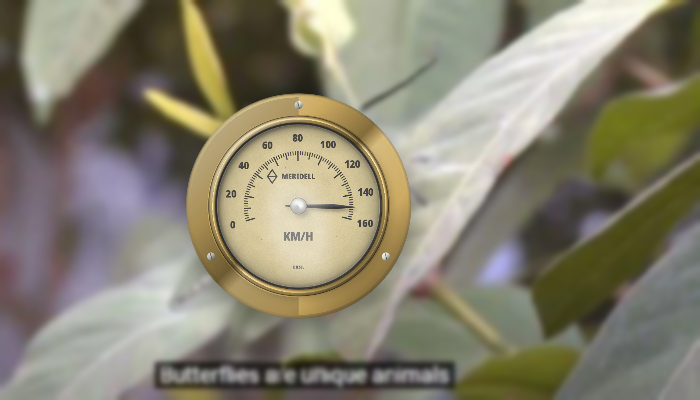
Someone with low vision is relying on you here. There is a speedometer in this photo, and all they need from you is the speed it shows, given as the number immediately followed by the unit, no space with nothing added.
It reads 150km/h
